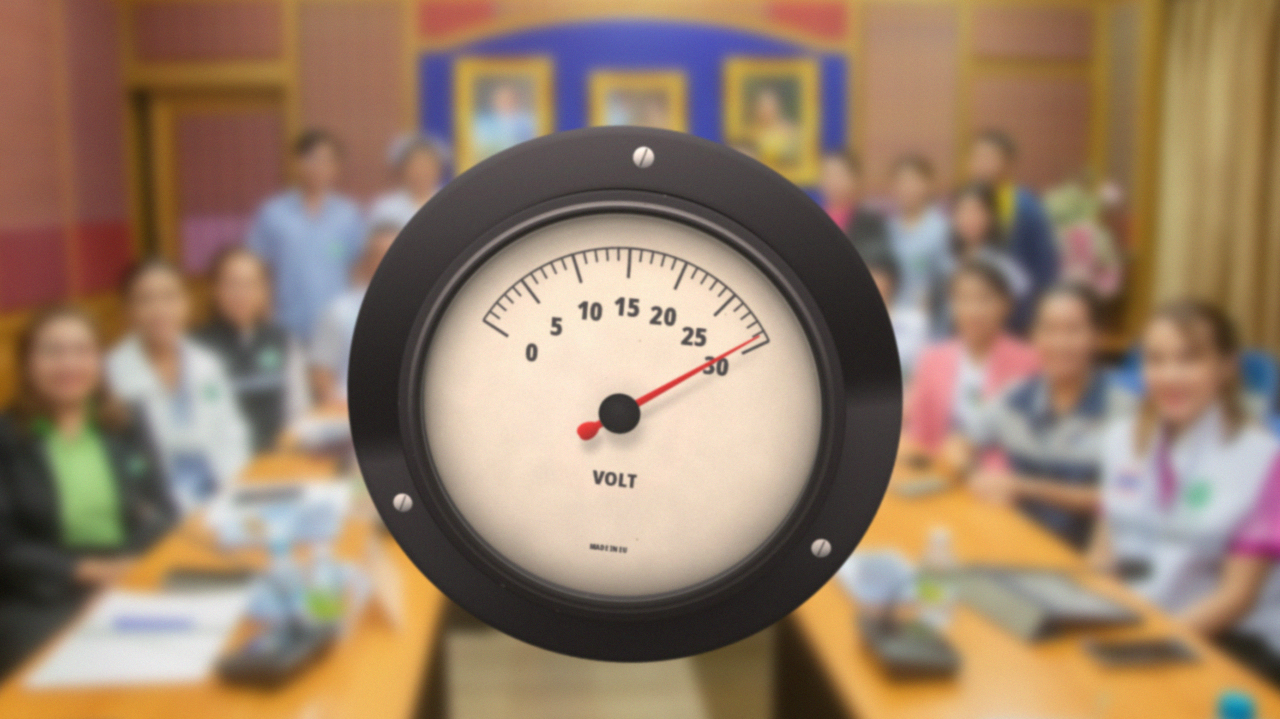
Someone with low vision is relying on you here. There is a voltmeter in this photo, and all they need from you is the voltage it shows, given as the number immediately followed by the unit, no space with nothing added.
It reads 29V
